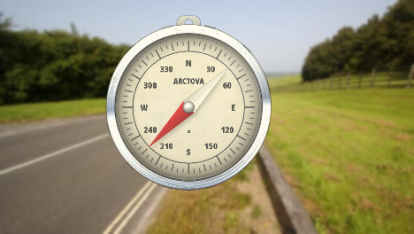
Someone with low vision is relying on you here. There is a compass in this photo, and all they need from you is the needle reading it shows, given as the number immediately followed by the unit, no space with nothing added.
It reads 225°
